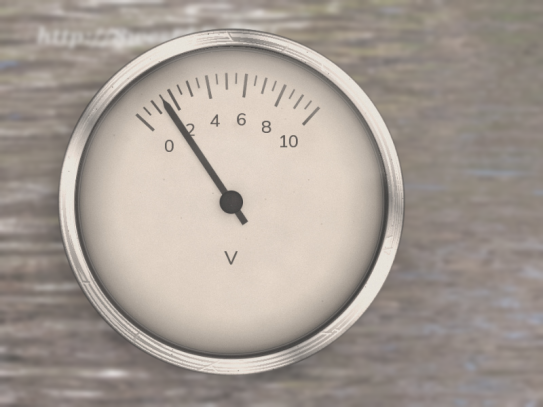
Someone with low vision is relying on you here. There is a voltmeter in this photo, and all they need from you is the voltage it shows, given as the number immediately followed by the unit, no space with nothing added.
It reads 1.5V
